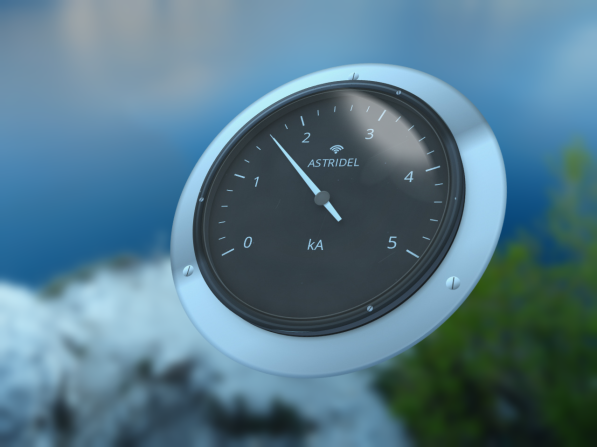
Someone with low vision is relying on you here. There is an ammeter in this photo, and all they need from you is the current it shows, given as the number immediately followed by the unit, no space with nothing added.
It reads 1.6kA
